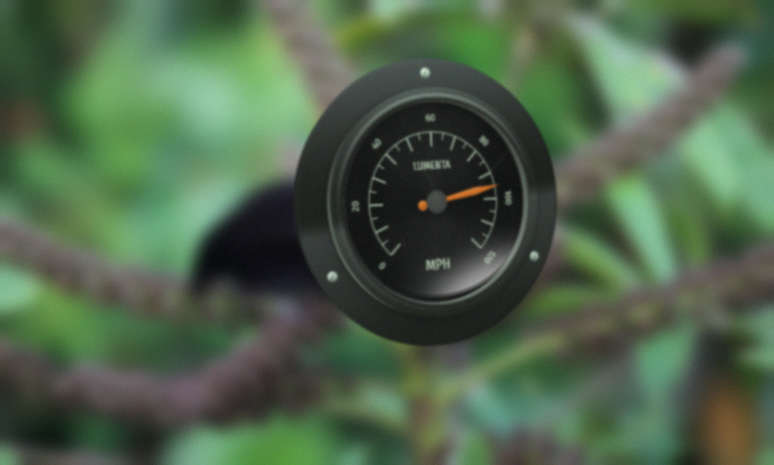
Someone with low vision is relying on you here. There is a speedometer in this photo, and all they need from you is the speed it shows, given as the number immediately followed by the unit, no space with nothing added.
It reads 95mph
